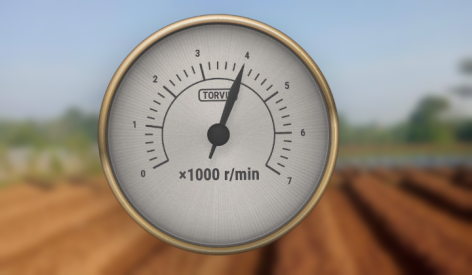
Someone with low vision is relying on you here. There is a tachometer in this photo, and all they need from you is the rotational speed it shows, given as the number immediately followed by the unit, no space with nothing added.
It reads 4000rpm
